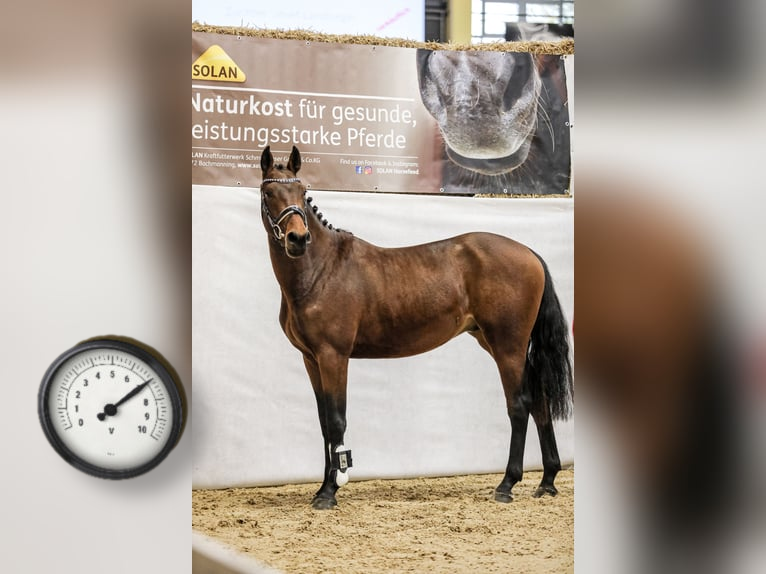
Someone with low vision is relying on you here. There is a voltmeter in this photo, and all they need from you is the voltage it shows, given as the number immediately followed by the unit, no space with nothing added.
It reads 7V
